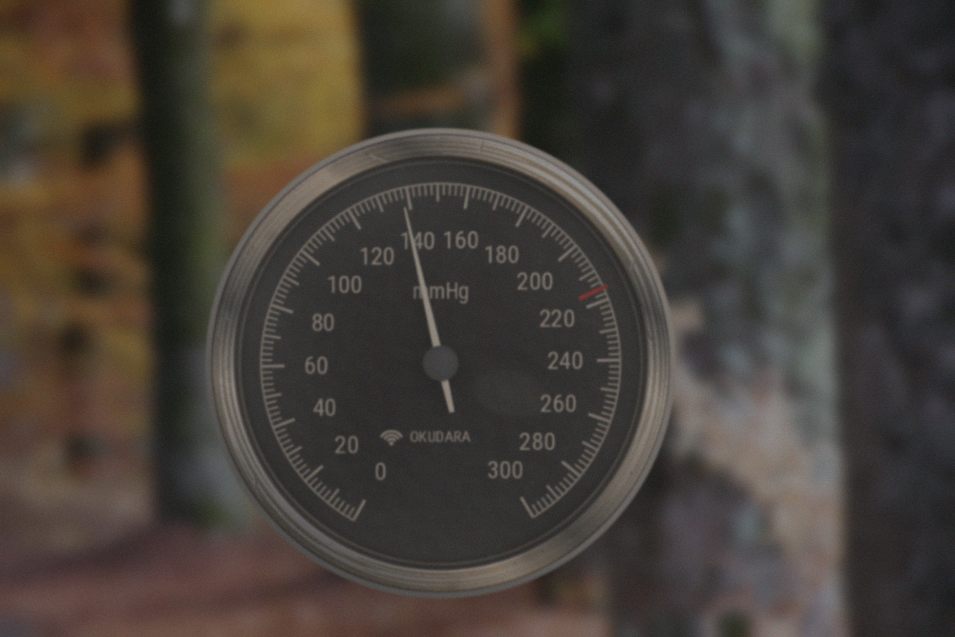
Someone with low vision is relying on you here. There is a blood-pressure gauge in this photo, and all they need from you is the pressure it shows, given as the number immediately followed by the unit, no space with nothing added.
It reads 138mmHg
